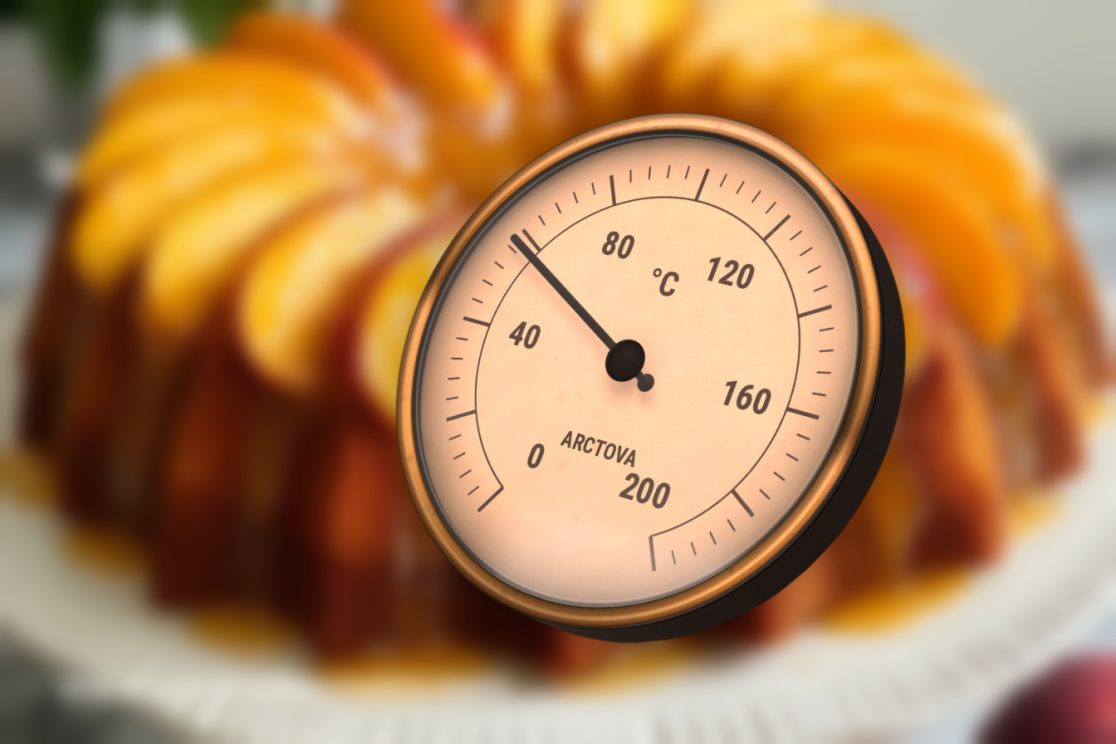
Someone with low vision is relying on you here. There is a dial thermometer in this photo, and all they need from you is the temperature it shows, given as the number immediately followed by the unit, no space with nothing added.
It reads 58°C
